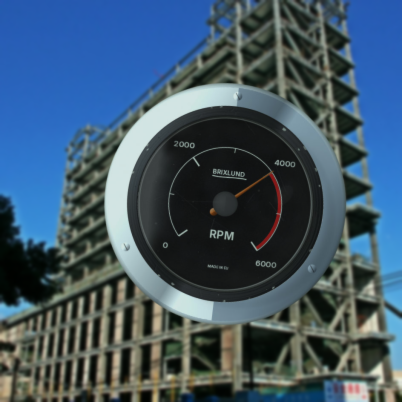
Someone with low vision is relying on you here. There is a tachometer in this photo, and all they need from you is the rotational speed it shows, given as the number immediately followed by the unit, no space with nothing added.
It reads 4000rpm
